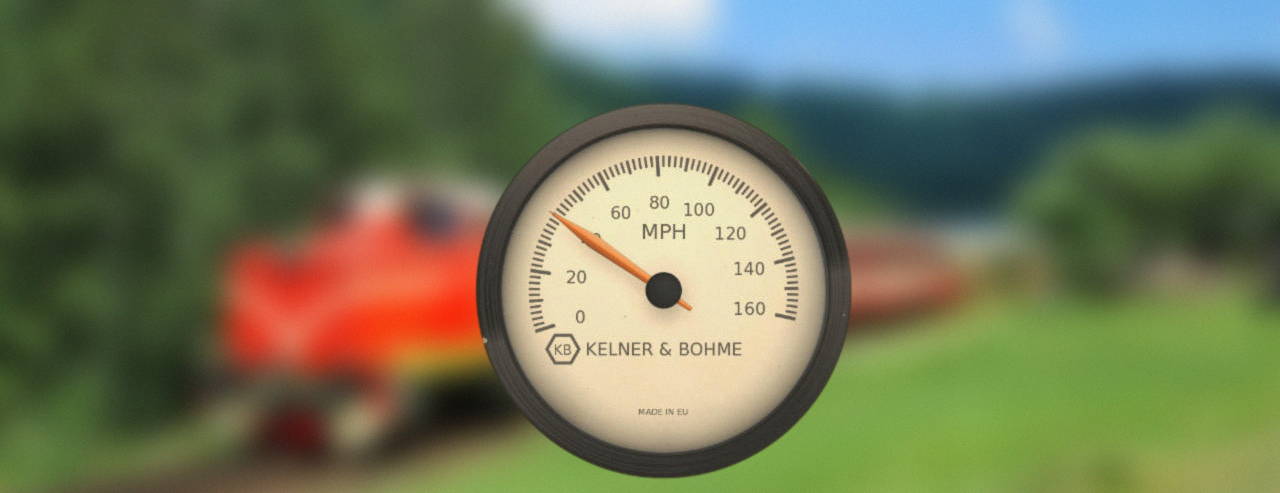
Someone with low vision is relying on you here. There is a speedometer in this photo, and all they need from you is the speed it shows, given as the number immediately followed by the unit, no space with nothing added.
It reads 40mph
